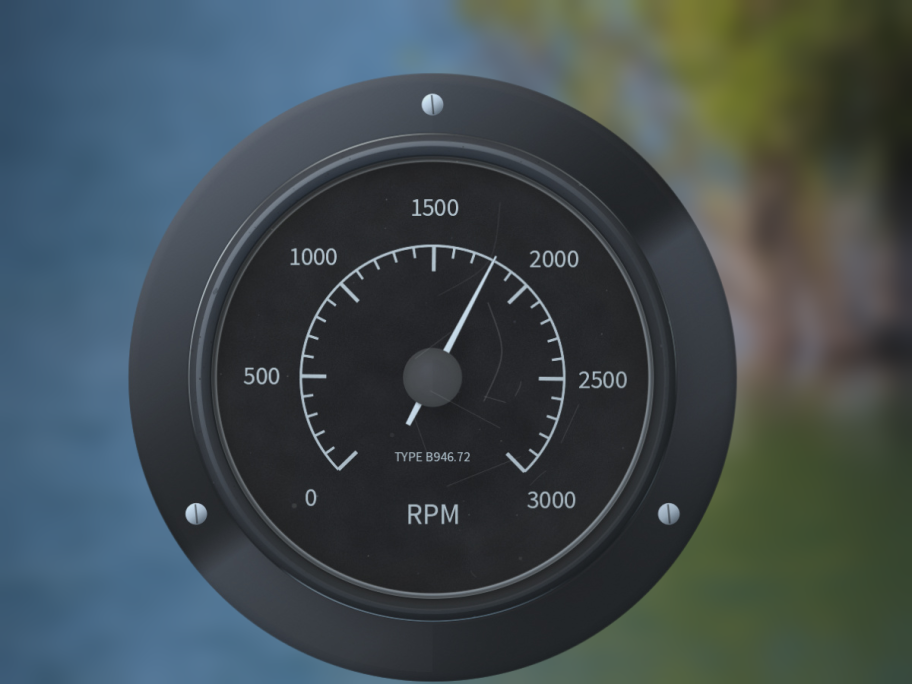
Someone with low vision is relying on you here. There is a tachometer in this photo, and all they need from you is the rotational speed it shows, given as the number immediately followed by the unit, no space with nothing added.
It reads 1800rpm
